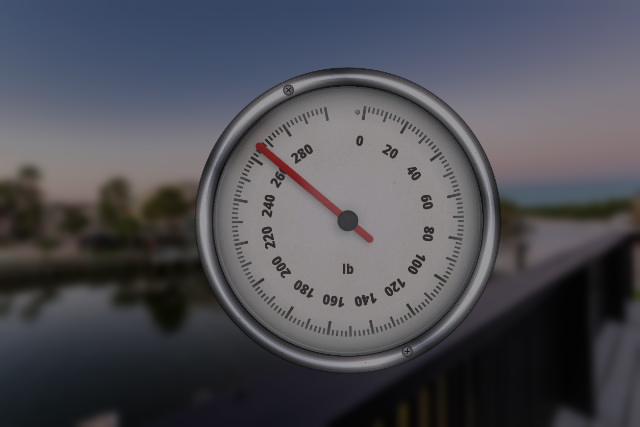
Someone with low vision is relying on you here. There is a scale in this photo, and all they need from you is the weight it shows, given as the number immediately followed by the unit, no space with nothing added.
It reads 266lb
